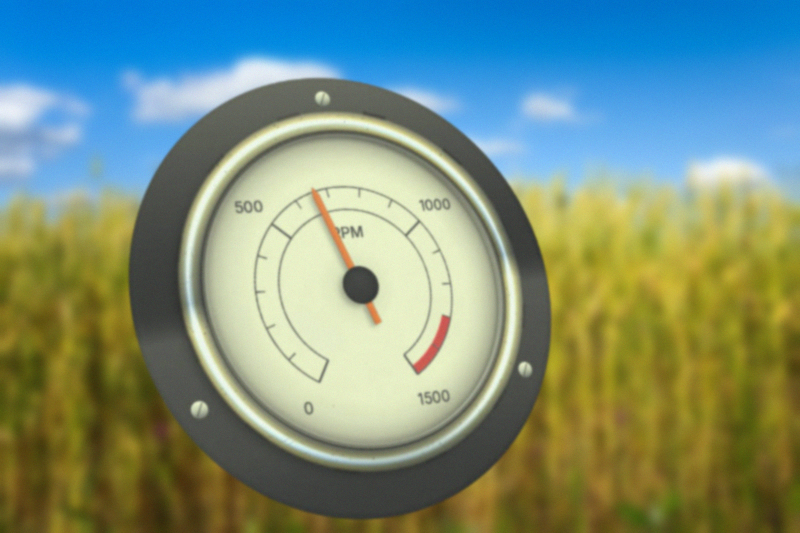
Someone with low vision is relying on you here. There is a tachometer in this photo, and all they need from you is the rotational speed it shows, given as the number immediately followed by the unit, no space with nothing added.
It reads 650rpm
